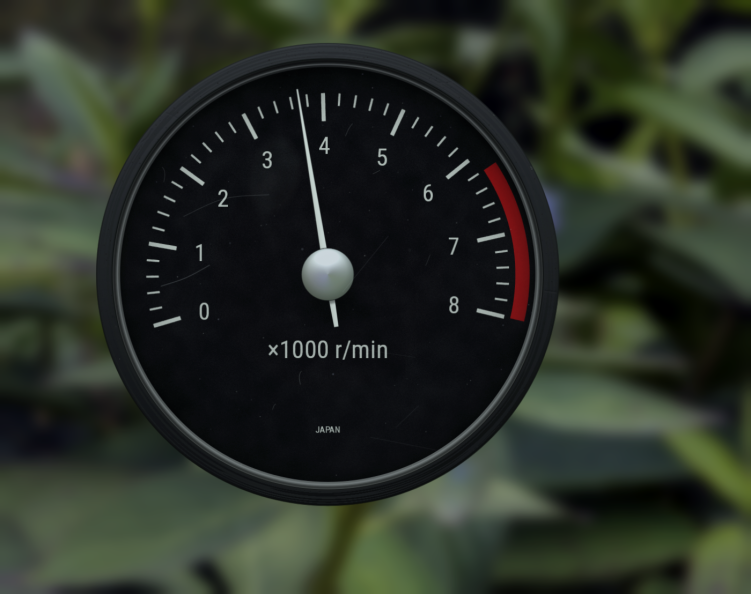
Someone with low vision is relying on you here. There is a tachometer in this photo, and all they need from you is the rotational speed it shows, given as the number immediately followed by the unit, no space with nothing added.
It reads 3700rpm
